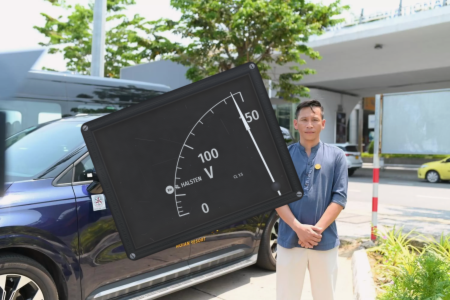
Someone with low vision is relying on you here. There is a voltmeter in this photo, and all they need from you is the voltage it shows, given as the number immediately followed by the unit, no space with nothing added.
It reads 145V
